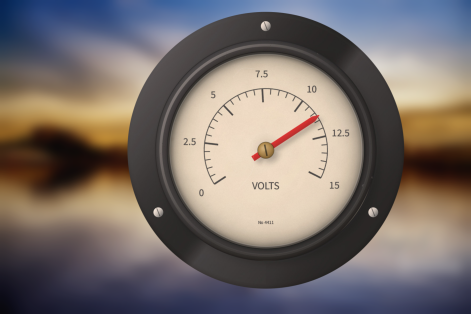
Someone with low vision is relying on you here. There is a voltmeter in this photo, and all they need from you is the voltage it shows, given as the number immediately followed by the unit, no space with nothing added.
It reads 11.25V
